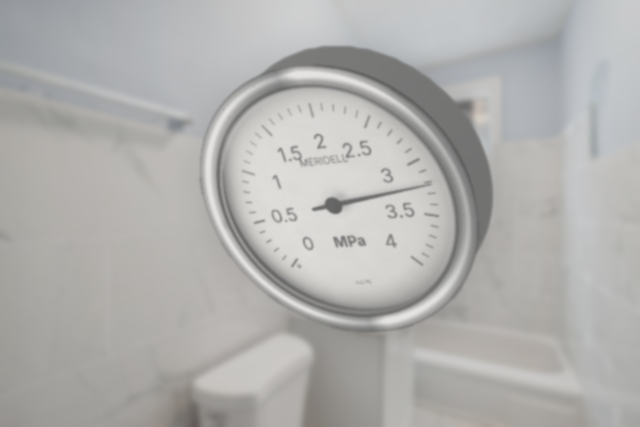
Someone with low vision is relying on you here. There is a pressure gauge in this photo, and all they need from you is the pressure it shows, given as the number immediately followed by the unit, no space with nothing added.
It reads 3.2MPa
